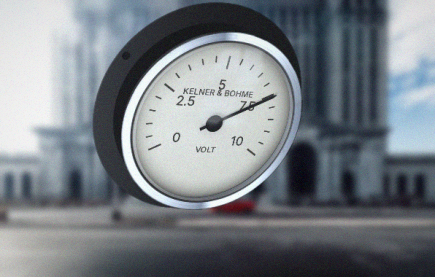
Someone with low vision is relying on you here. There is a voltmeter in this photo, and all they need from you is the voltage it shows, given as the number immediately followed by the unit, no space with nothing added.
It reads 7.5V
